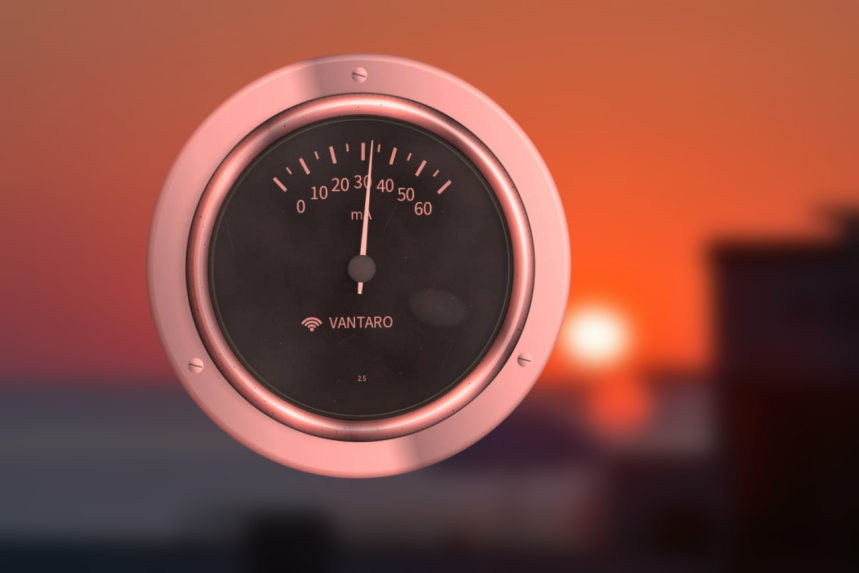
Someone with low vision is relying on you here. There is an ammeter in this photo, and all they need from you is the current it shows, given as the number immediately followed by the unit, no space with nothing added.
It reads 32.5mA
